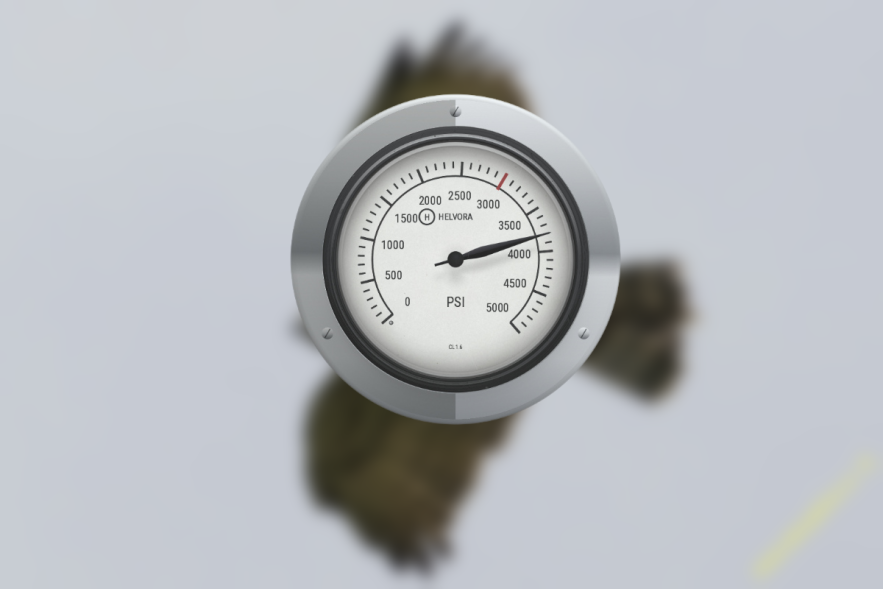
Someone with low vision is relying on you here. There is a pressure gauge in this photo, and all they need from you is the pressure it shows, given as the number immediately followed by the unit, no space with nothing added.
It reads 3800psi
